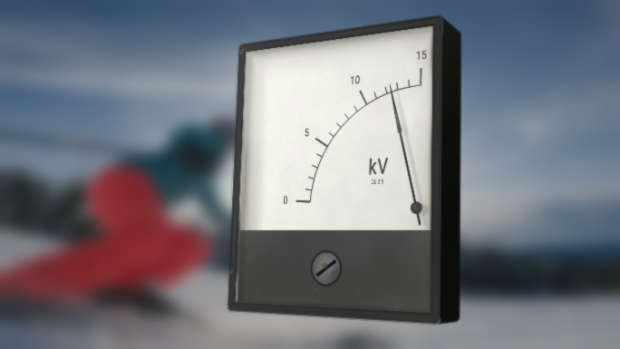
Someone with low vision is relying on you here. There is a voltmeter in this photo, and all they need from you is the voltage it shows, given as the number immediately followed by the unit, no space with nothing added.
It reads 12.5kV
